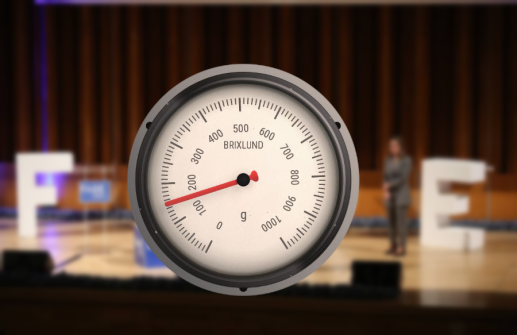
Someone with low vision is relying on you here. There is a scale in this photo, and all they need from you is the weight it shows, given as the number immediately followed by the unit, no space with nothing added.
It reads 150g
